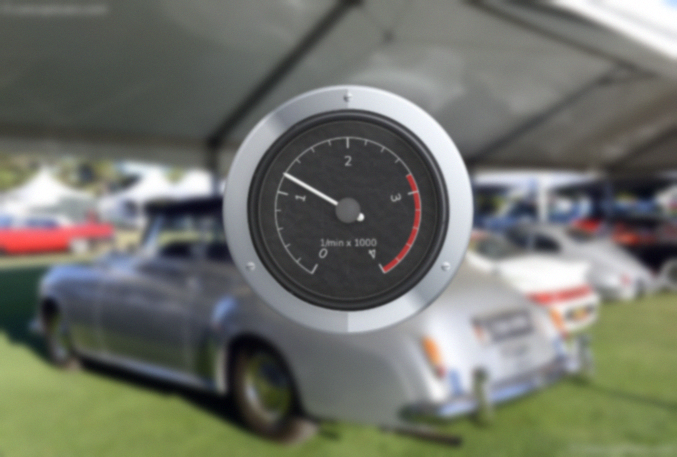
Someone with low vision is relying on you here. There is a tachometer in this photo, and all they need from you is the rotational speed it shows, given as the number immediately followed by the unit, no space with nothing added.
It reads 1200rpm
